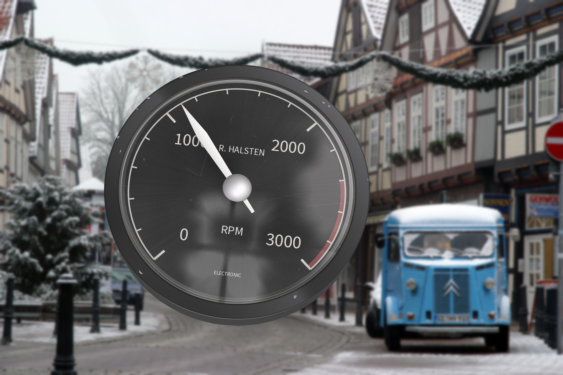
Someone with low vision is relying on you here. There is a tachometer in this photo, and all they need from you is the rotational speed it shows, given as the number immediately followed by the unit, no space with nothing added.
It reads 1100rpm
